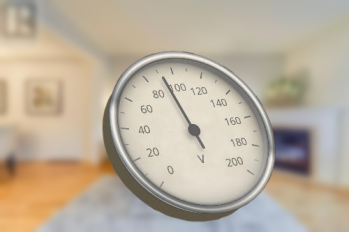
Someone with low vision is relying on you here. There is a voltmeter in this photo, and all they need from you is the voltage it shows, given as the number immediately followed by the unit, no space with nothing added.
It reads 90V
